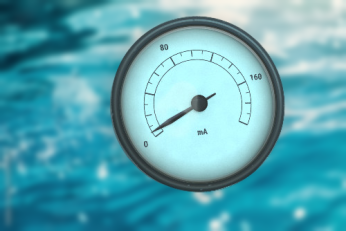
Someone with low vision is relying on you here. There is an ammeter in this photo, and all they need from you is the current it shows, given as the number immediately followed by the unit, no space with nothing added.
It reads 5mA
